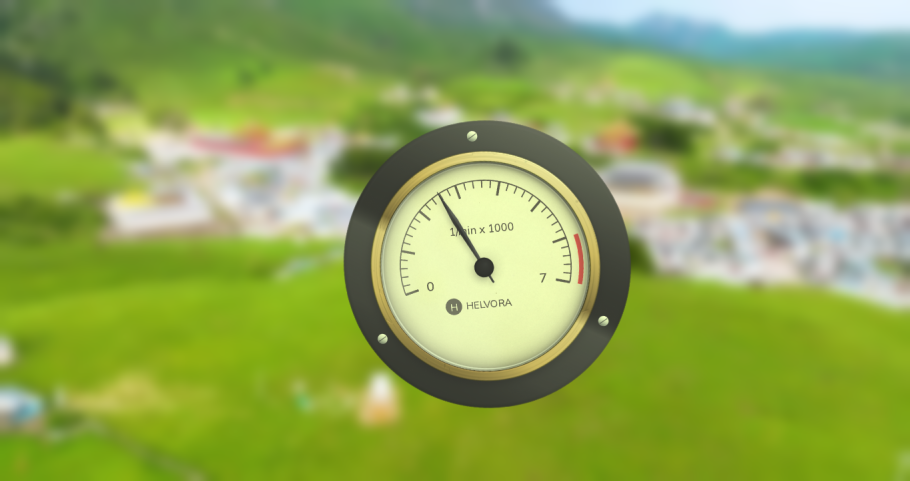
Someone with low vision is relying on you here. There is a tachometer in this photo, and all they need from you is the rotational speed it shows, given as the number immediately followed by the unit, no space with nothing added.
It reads 2600rpm
